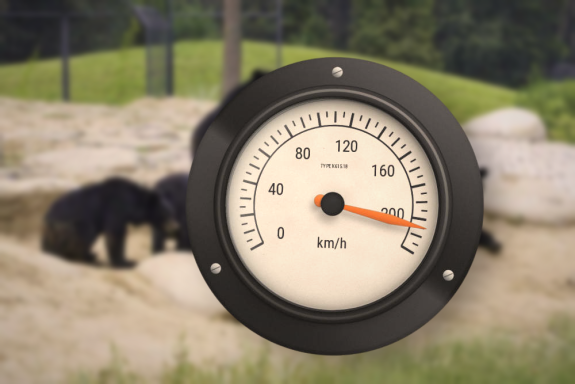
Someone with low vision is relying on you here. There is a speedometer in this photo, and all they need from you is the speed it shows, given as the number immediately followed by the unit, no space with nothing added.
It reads 205km/h
